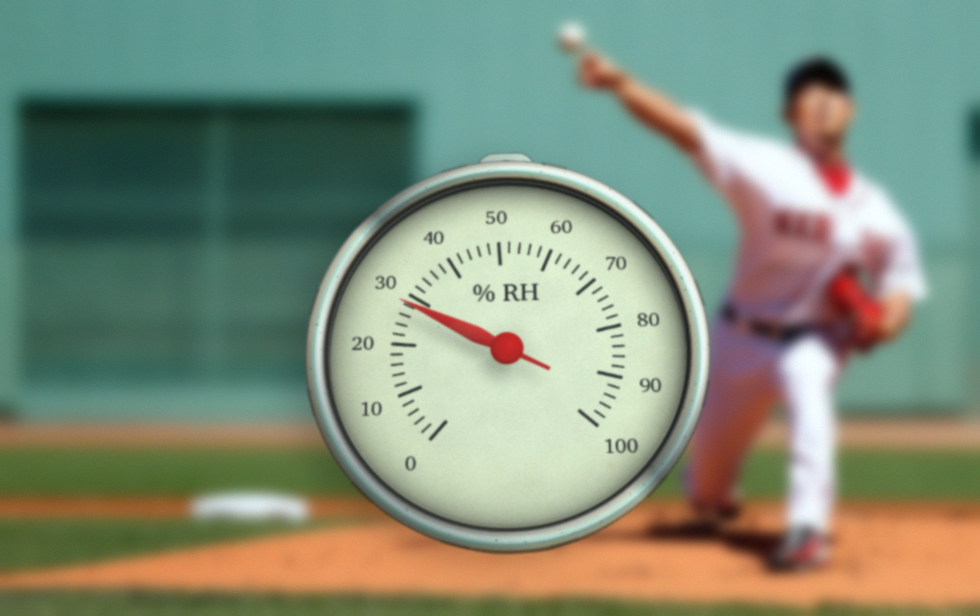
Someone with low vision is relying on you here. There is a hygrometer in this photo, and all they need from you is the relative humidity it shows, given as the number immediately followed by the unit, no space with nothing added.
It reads 28%
